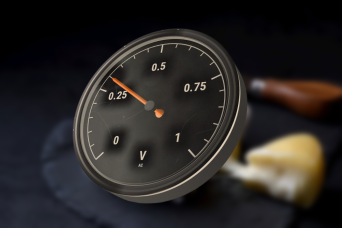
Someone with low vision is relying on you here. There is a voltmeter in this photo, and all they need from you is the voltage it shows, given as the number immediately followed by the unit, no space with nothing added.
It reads 0.3V
